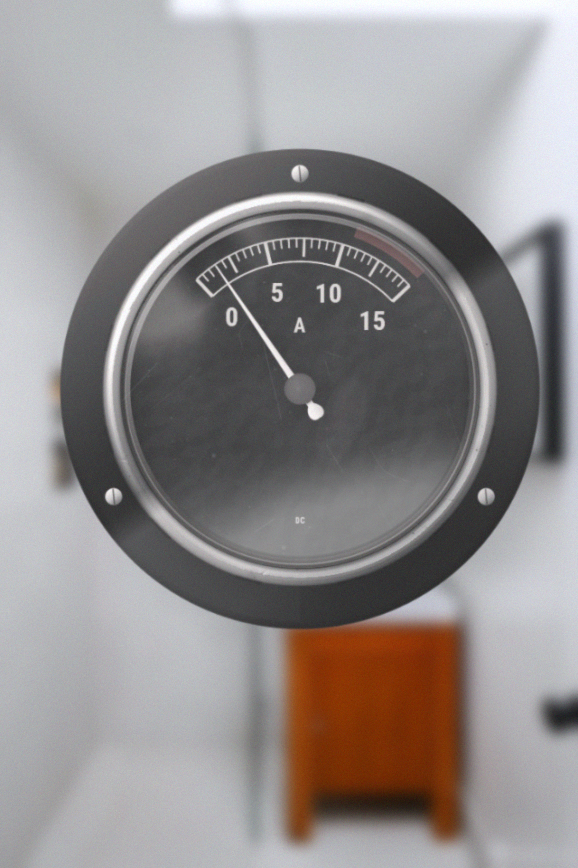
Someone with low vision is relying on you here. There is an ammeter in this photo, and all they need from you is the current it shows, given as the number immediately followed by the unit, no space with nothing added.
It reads 1.5A
